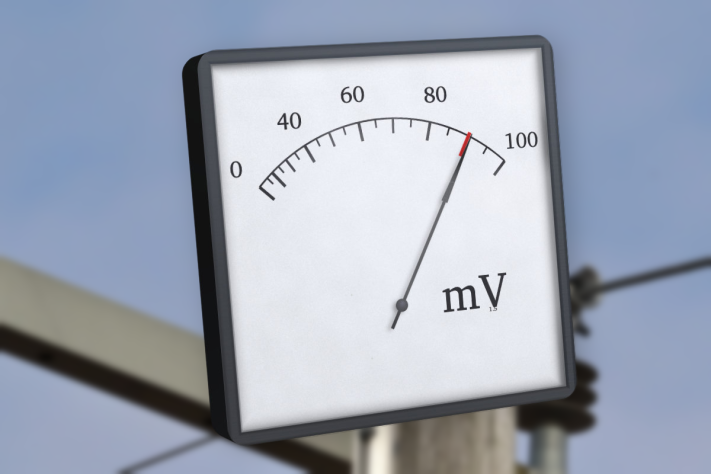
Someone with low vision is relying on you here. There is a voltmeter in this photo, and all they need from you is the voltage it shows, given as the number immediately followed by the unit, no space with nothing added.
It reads 90mV
